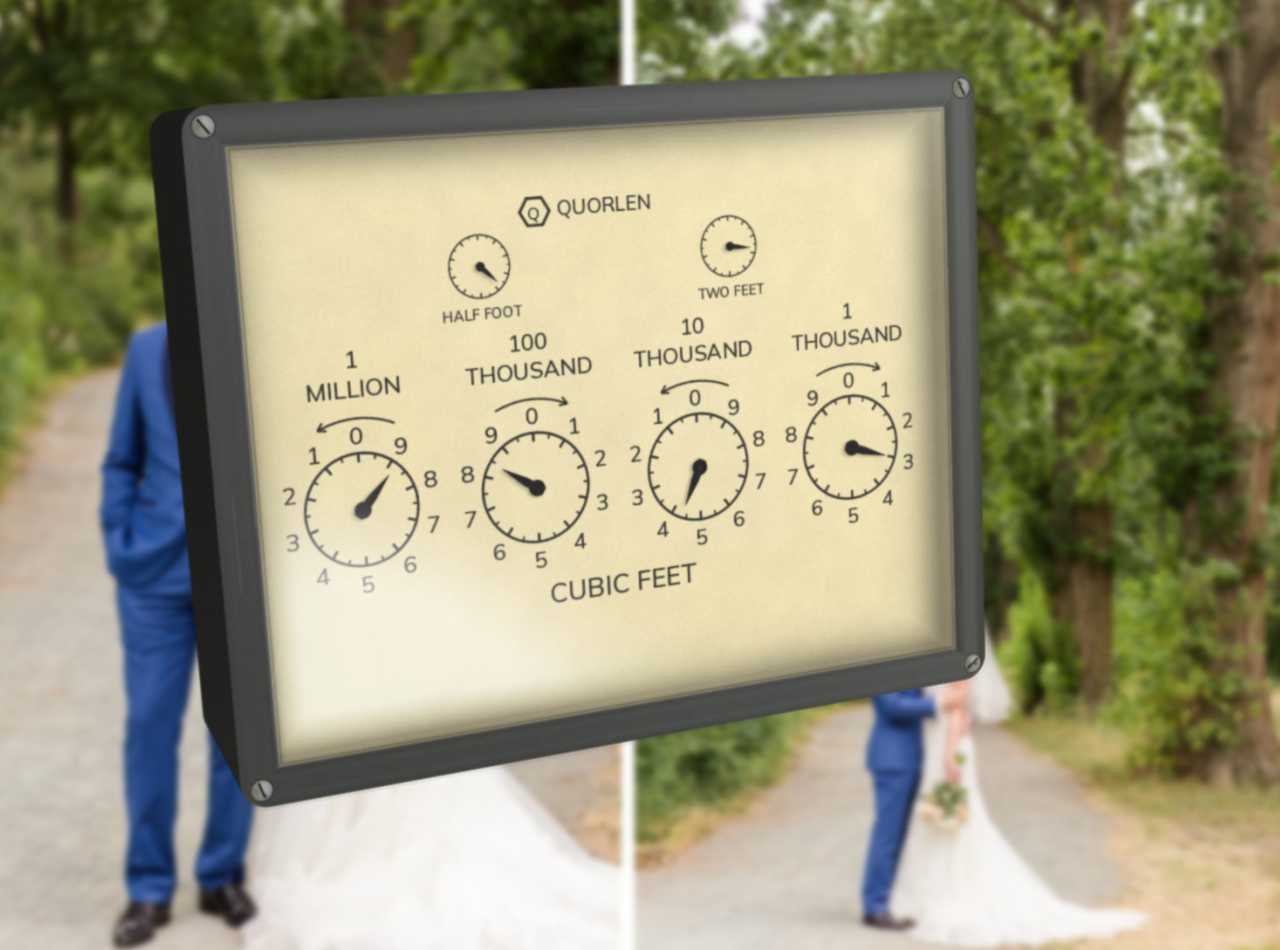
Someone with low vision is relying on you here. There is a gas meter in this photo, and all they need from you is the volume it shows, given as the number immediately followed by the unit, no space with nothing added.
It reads 884300ft³
